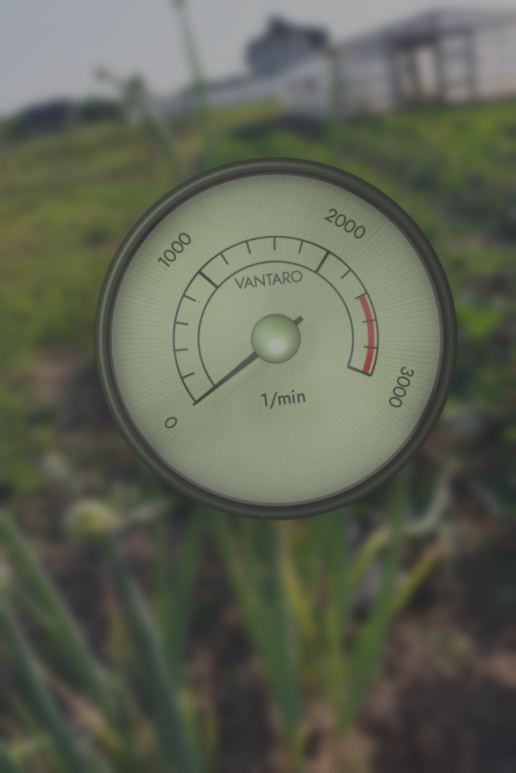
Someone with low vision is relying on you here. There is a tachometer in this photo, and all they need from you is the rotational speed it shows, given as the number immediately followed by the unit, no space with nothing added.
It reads 0rpm
